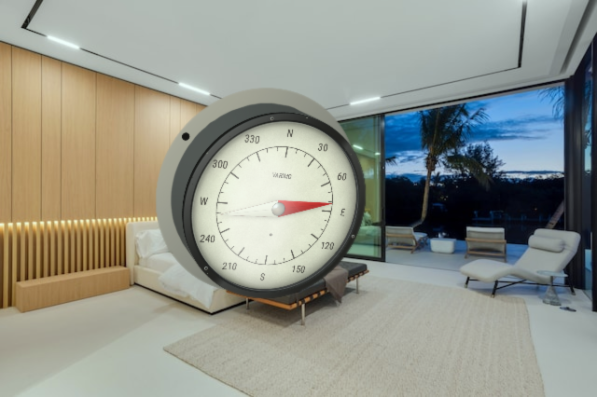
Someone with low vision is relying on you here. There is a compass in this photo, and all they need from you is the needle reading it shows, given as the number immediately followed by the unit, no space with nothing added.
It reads 80°
